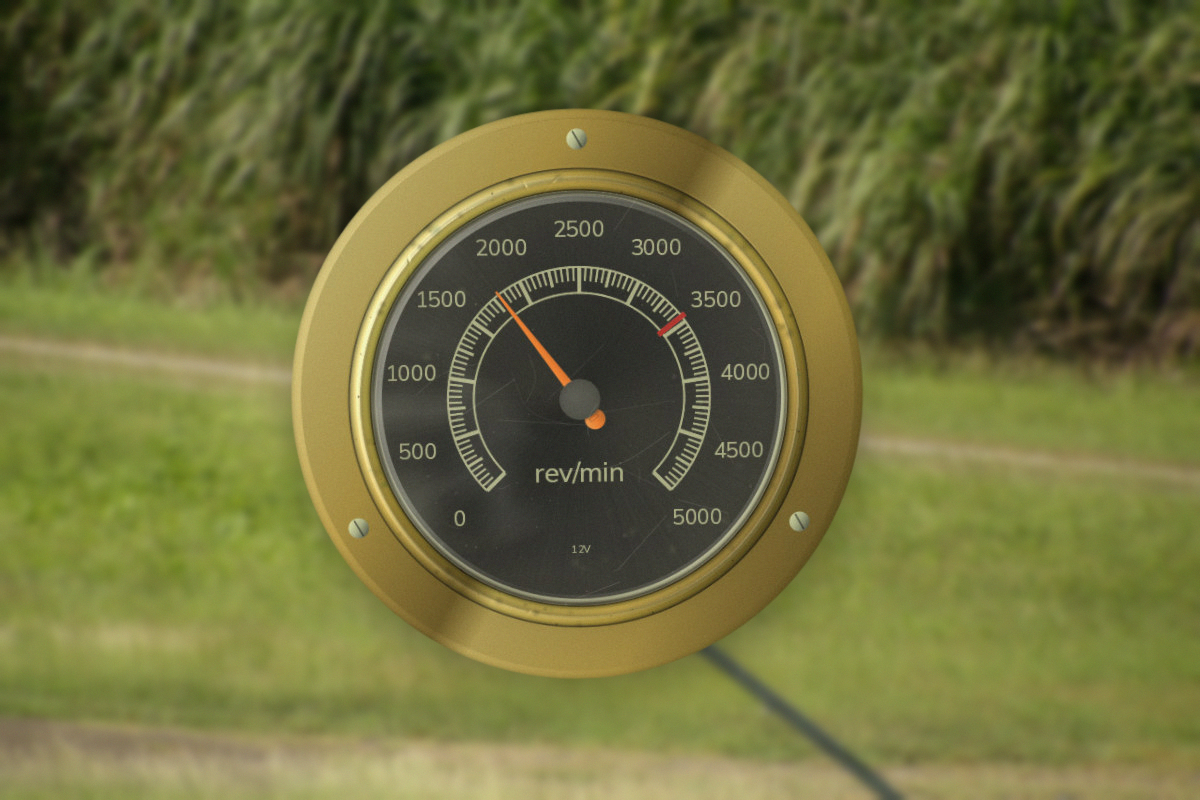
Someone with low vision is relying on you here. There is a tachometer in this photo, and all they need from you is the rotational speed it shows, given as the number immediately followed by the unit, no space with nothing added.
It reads 1800rpm
